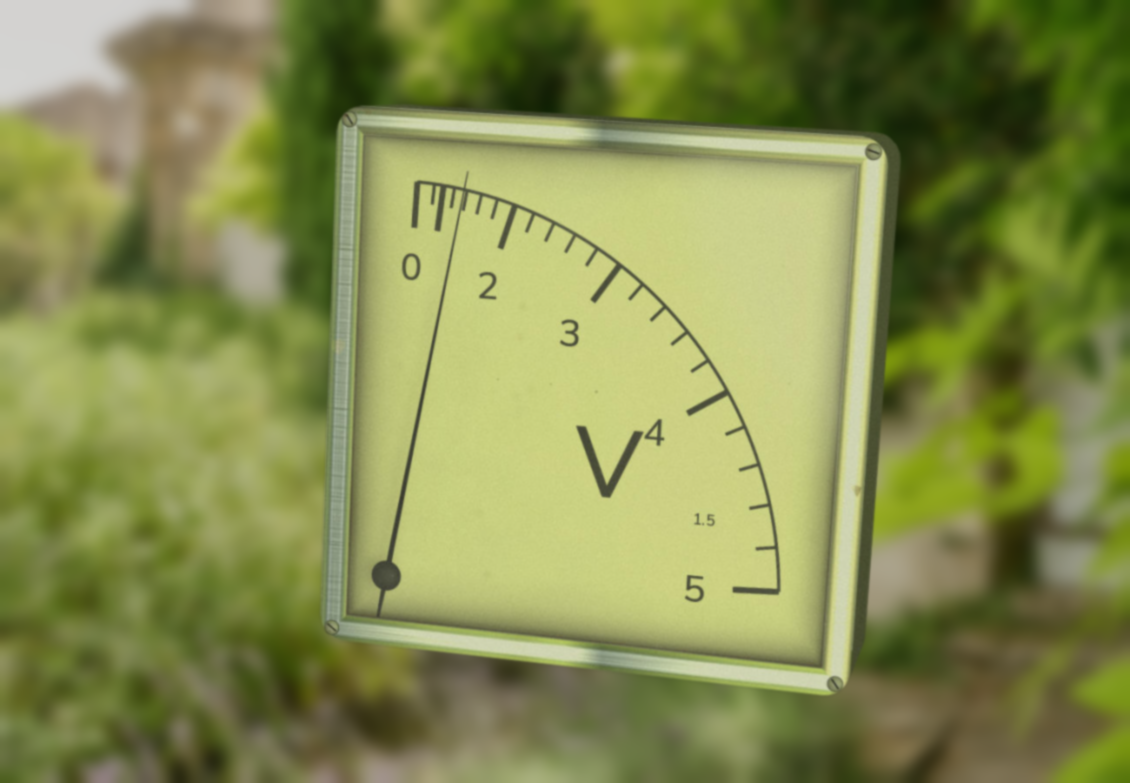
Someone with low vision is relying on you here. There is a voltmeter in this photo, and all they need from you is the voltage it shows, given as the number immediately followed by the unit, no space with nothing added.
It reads 1.4V
